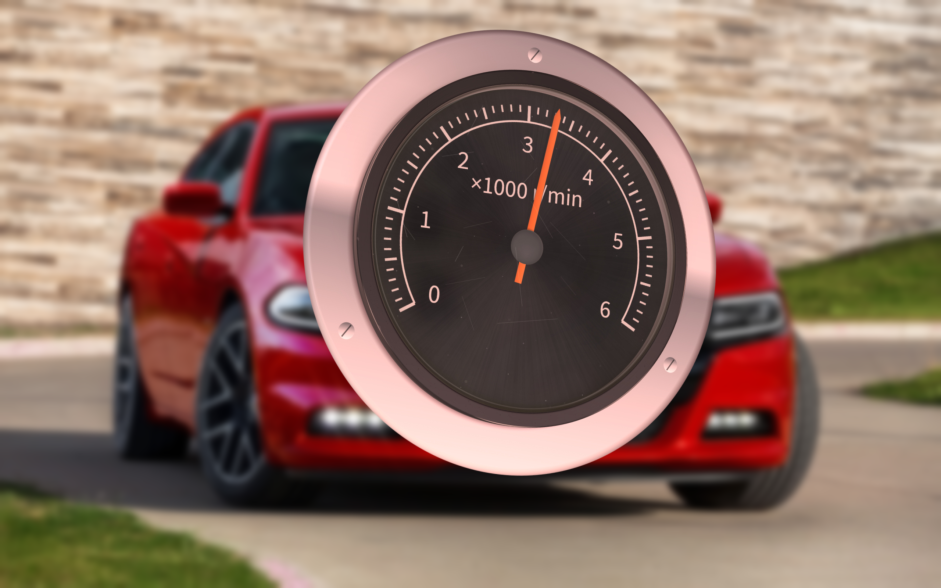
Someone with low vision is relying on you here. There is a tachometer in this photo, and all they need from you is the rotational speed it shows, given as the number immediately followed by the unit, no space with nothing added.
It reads 3300rpm
